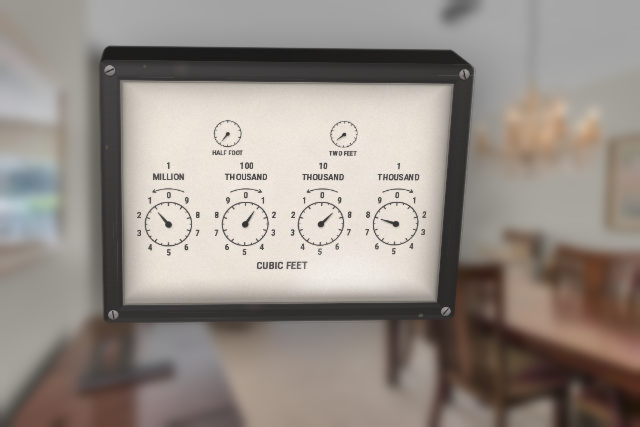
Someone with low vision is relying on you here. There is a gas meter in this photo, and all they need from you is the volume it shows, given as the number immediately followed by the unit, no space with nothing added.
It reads 108800ft³
